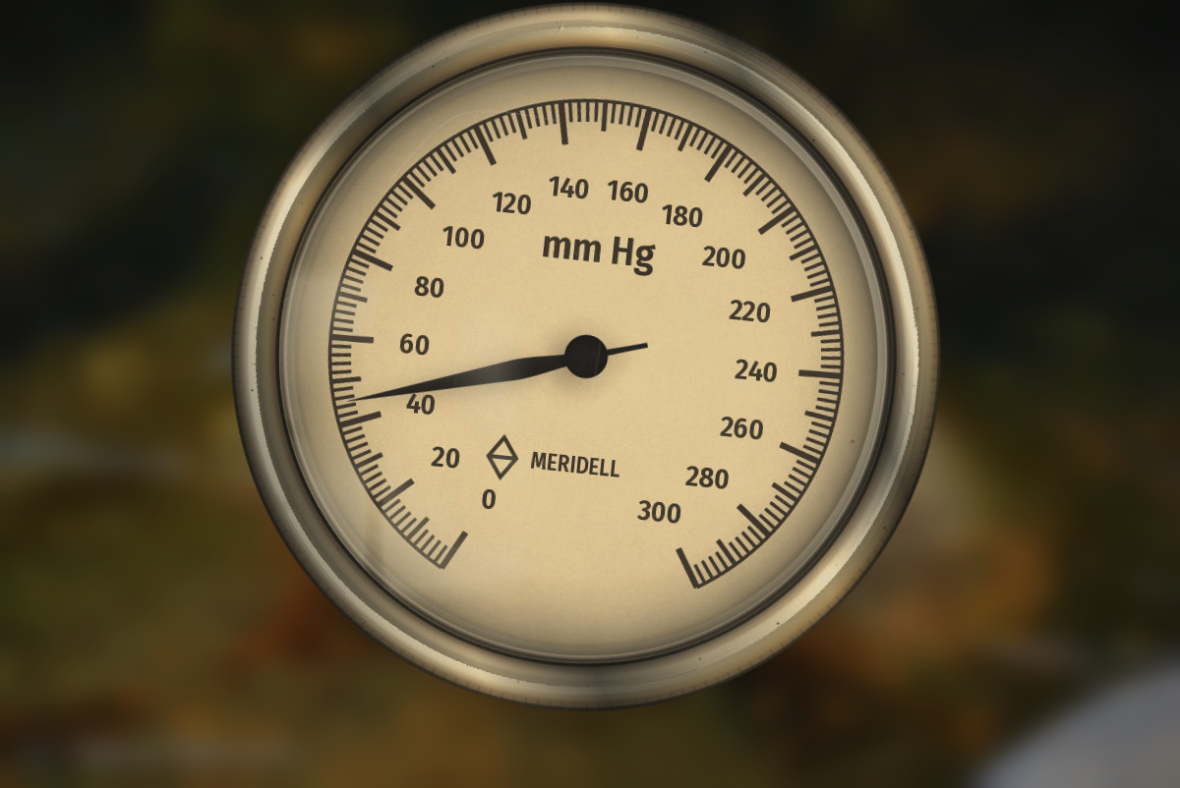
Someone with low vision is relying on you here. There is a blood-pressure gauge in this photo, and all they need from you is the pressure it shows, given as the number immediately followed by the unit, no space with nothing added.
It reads 45mmHg
